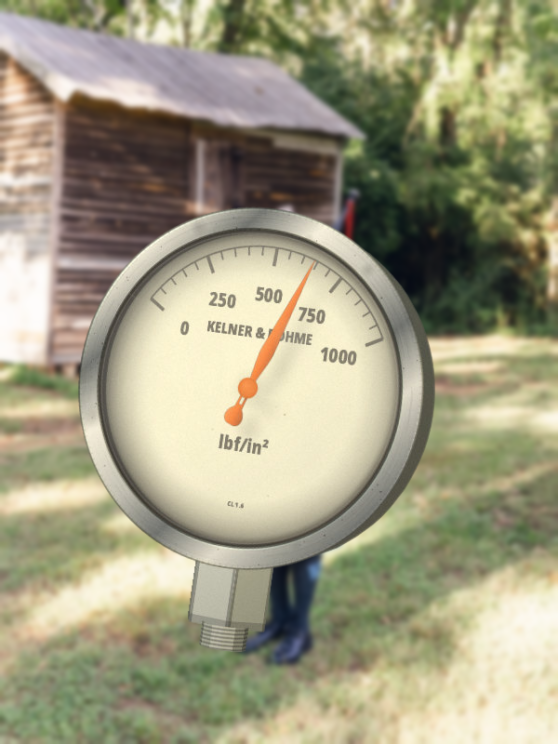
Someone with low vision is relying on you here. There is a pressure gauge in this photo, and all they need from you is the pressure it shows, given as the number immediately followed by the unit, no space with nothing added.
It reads 650psi
